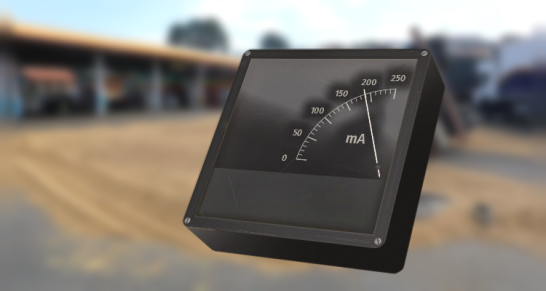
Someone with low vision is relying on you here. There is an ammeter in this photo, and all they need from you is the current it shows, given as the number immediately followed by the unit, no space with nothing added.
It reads 190mA
